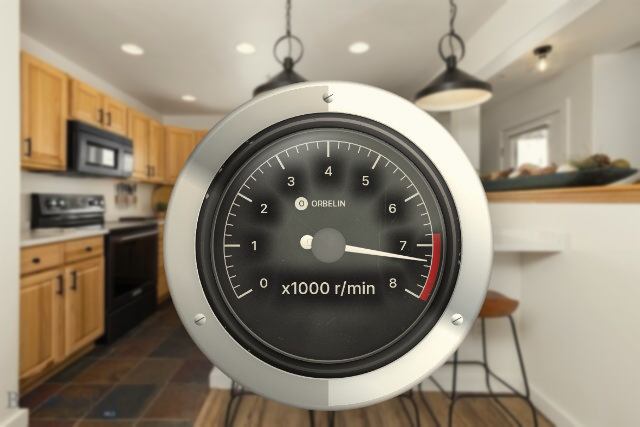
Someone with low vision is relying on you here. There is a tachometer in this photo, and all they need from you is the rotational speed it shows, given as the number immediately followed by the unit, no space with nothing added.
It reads 7300rpm
